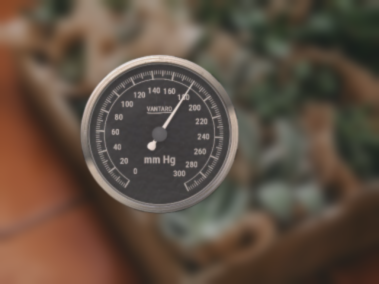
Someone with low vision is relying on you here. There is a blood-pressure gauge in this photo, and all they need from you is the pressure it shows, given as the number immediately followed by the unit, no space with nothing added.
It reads 180mmHg
